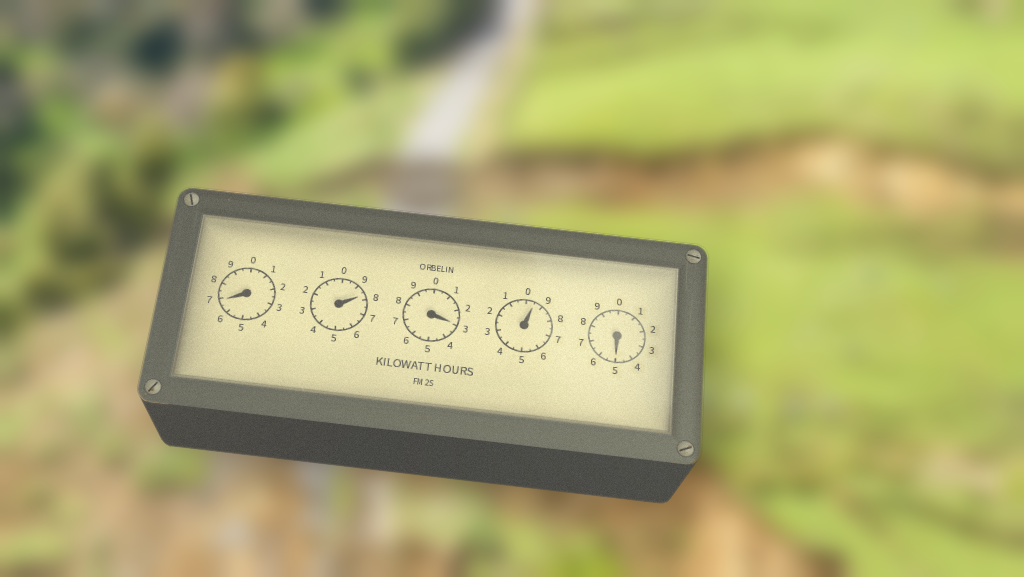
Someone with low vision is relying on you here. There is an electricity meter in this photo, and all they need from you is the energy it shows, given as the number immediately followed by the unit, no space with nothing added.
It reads 68295kWh
